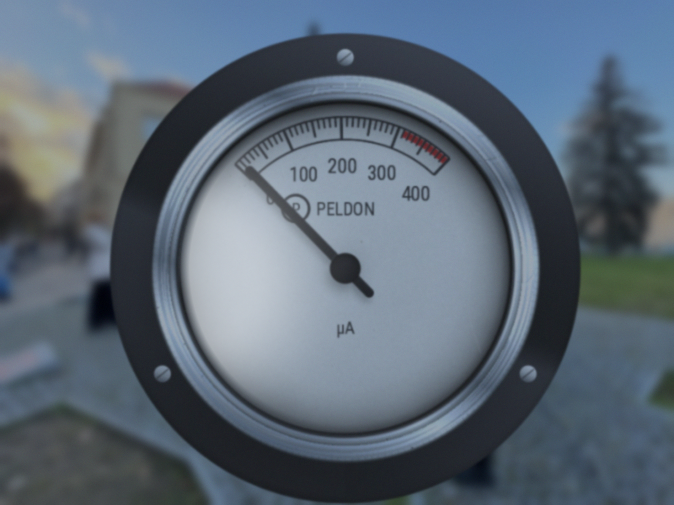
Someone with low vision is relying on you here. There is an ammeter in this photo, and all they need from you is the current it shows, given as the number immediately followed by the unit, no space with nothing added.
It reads 10µA
